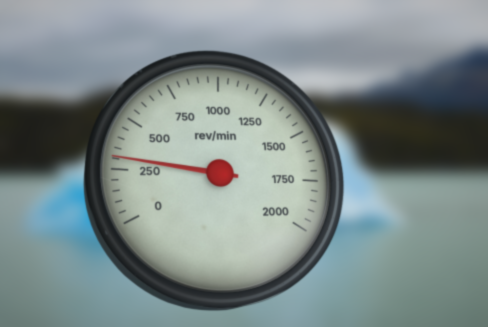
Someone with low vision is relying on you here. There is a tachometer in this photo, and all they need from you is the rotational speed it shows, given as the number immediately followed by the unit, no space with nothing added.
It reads 300rpm
